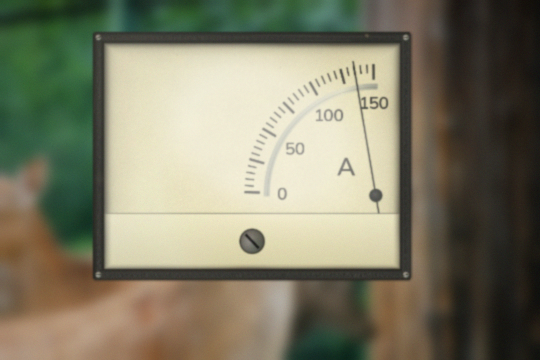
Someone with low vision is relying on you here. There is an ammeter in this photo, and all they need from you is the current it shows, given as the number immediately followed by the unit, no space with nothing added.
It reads 135A
